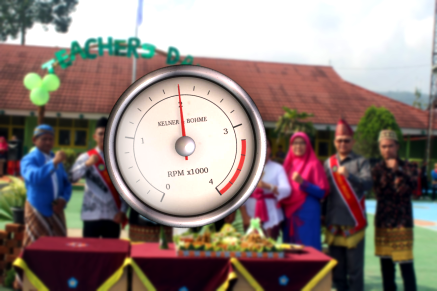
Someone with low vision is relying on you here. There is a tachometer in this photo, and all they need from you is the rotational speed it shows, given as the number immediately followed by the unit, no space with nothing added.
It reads 2000rpm
